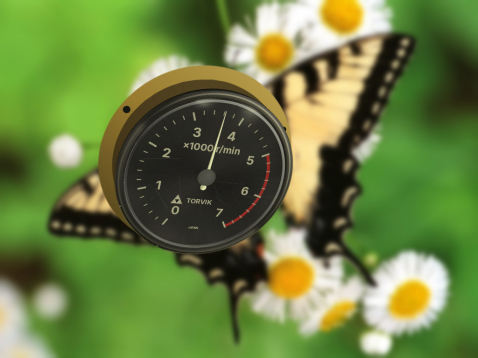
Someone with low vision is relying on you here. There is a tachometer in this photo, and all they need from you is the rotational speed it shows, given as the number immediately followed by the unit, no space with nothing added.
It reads 3600rpm
